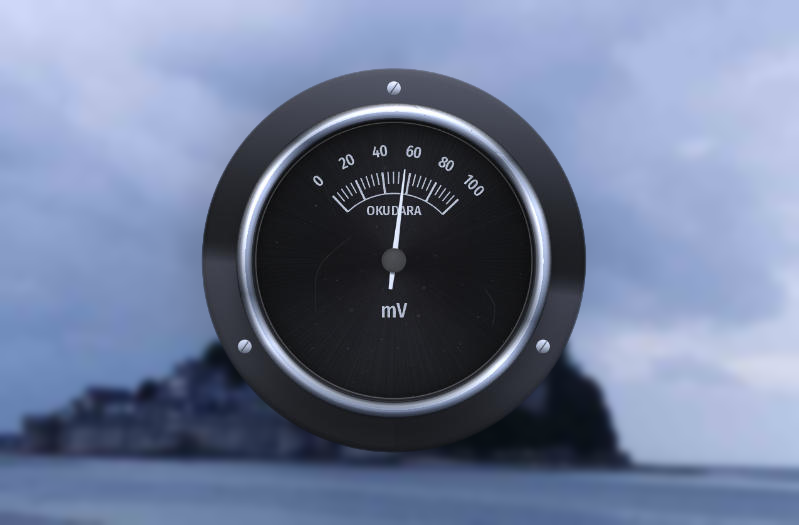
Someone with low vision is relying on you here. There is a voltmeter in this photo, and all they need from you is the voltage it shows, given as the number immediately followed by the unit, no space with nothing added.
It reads 56mV
